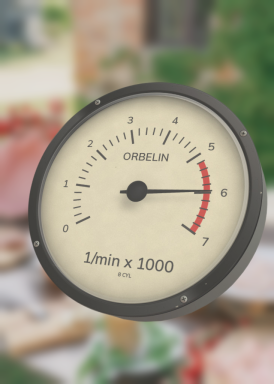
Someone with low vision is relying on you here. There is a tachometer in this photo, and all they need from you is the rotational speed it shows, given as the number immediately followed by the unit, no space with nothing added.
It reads 6000rpm
